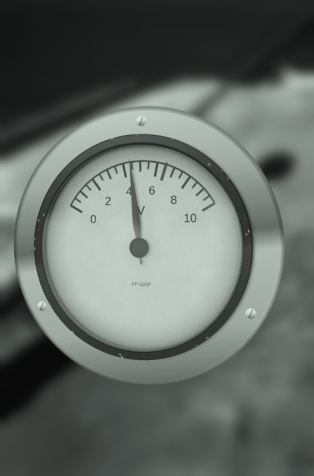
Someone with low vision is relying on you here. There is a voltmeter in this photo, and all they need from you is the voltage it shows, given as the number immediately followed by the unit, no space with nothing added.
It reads 4.5V
